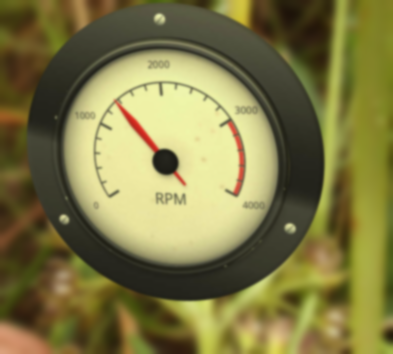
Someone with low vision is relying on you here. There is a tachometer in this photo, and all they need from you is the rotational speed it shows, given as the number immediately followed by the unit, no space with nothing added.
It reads 1400rpm
